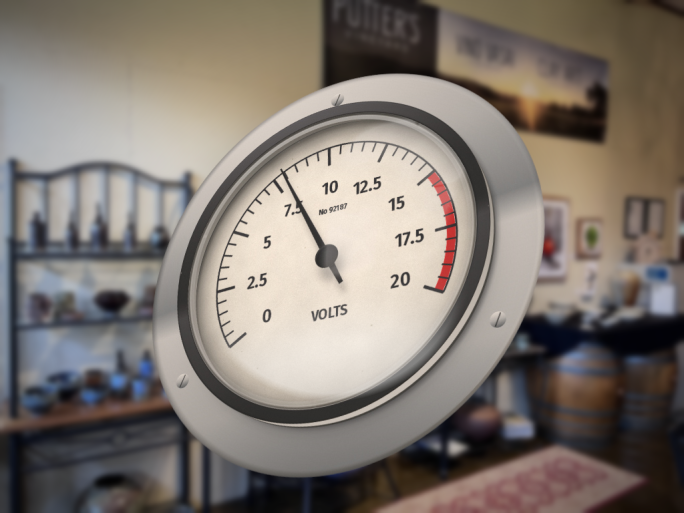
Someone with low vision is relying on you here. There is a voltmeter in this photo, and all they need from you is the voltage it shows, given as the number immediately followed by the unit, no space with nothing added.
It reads 8V
